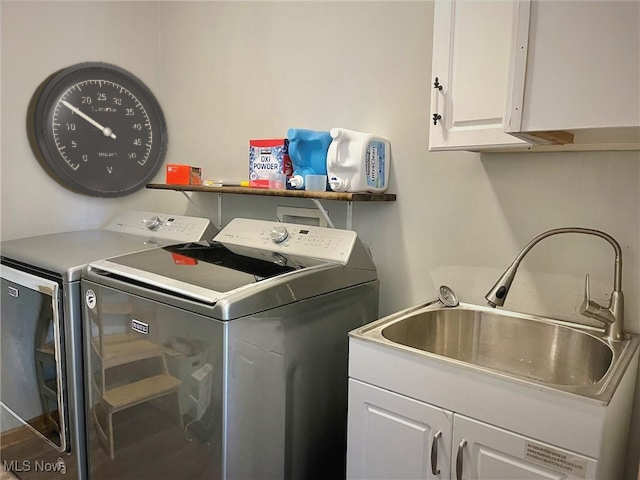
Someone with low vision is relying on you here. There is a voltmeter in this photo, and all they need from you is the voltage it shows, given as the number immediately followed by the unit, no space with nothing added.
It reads 15V
